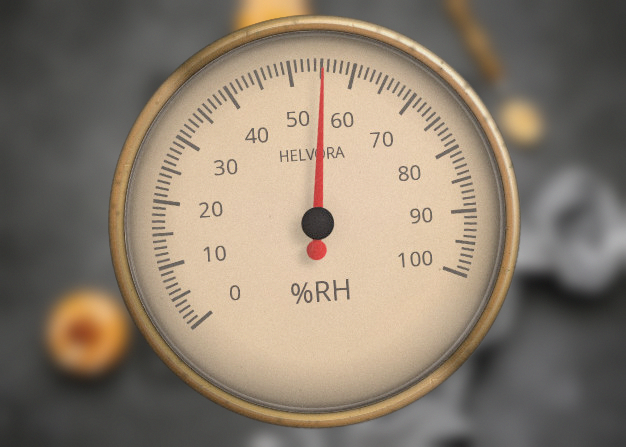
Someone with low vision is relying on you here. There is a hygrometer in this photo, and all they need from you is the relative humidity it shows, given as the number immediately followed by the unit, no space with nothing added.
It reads 55%
